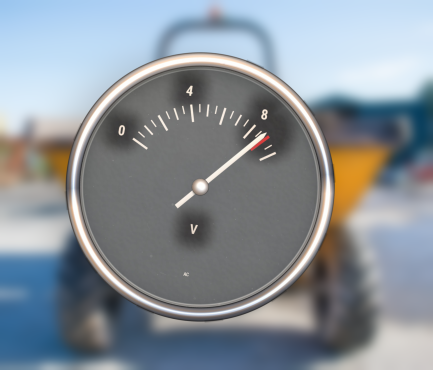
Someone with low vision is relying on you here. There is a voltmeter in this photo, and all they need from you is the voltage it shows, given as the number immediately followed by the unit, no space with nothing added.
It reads 8.75V
